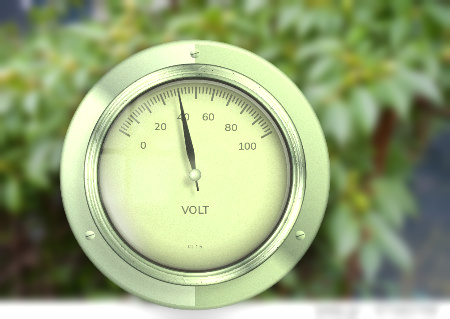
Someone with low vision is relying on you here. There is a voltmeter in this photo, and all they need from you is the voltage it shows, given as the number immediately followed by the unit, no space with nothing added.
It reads 40V
